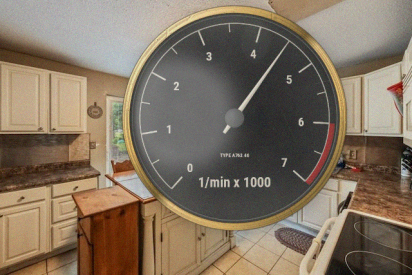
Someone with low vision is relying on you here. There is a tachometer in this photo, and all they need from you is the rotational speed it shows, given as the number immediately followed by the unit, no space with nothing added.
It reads 4500rpm
